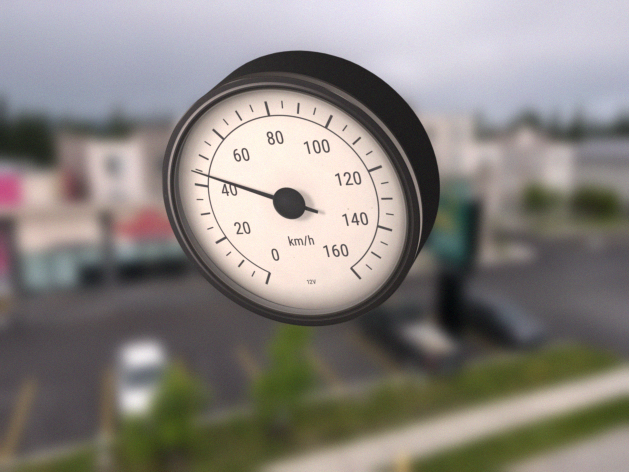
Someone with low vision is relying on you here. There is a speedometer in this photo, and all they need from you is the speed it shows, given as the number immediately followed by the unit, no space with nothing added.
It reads 45km/h
